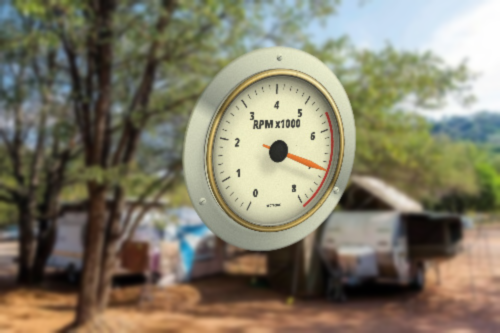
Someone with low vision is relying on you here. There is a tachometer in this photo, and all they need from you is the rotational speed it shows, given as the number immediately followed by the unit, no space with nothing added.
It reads 7000rpm
